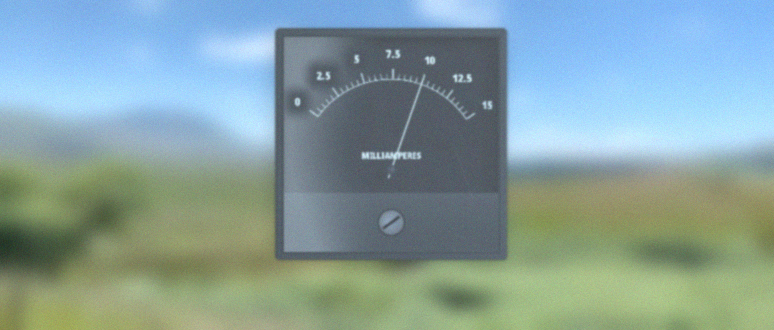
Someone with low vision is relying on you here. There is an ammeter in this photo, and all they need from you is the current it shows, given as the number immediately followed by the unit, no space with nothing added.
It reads 10mA
